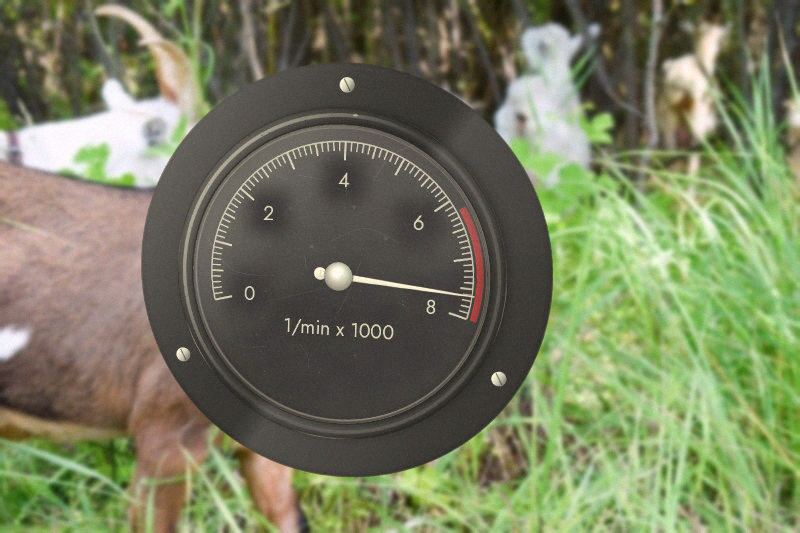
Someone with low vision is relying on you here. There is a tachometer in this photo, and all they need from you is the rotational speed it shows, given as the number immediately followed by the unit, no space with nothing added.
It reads 7600rpm
